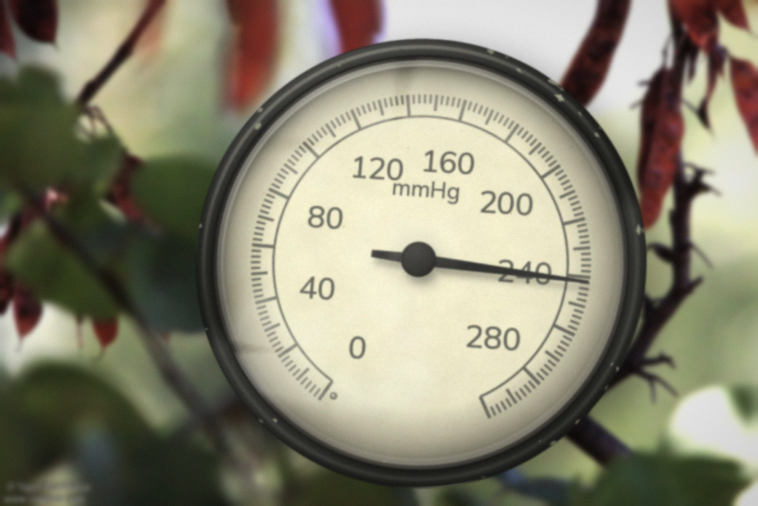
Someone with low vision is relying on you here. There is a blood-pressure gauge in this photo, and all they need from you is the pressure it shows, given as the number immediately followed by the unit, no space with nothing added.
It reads 242mmHg
